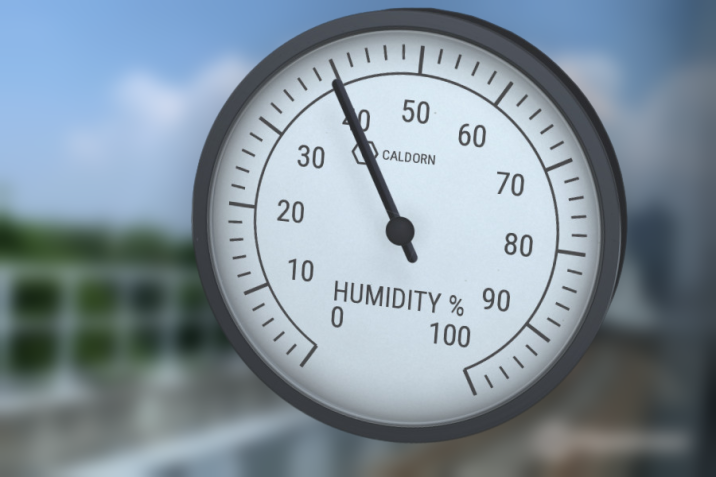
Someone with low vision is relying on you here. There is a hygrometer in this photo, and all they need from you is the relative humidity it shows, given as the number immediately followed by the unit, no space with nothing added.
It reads 40%
